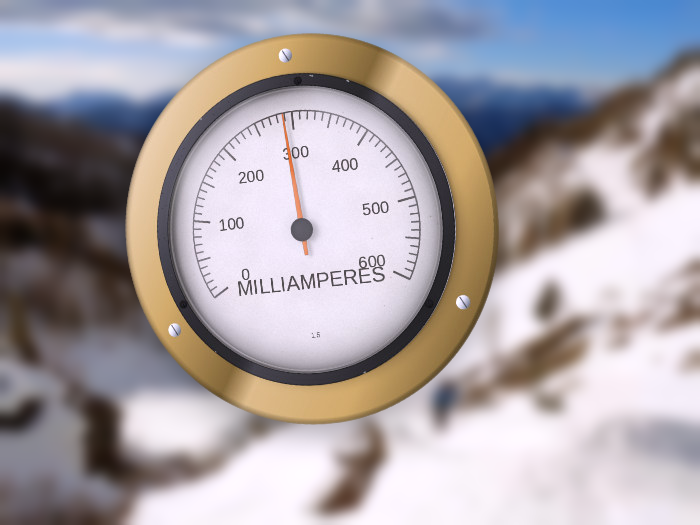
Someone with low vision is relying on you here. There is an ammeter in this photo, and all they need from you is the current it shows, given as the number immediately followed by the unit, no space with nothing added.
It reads 290mA
